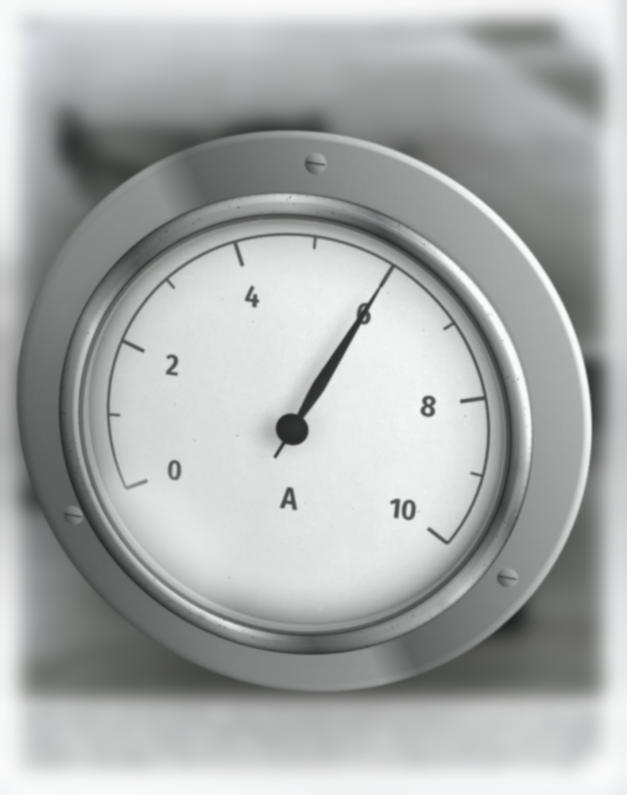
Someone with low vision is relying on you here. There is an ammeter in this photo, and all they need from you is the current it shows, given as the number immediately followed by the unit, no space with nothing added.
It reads 6A
